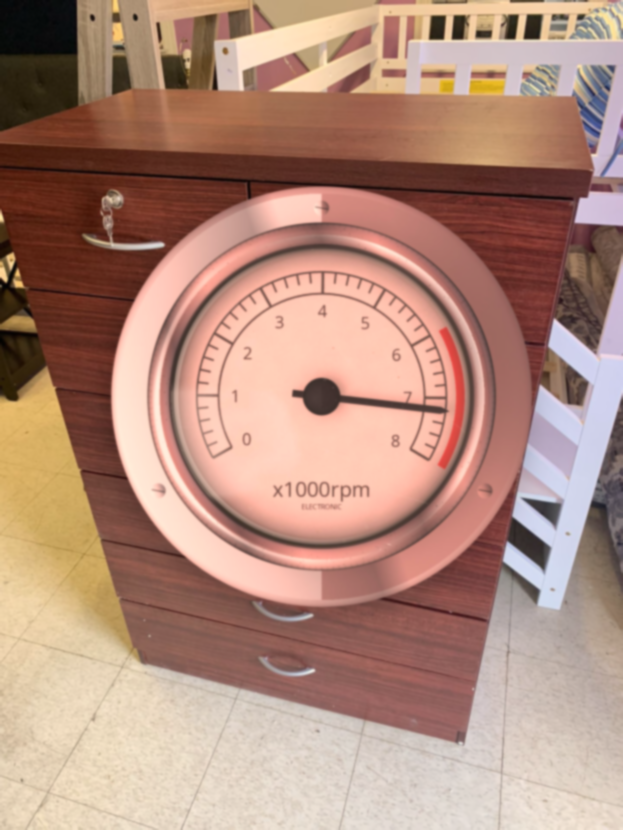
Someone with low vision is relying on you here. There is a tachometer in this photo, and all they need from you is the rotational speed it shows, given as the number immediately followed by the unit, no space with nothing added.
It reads 7200rpm
